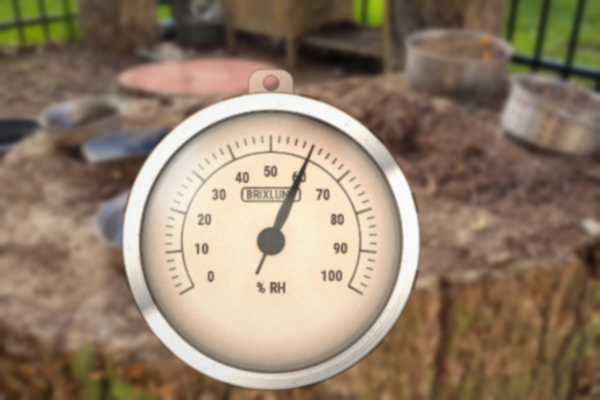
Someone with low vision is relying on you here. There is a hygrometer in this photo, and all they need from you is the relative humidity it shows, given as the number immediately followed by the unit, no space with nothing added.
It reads 60%
